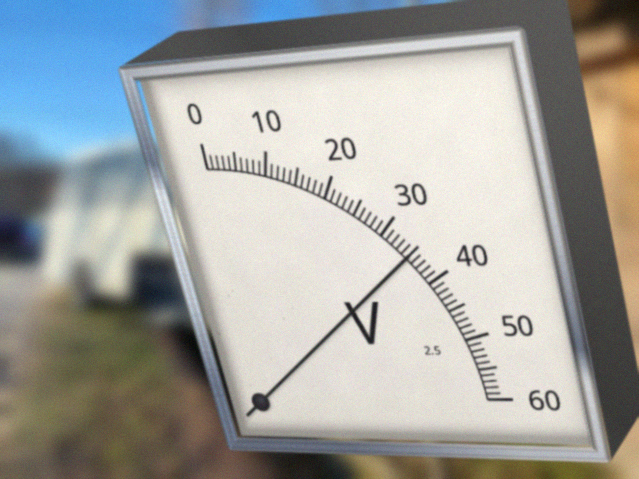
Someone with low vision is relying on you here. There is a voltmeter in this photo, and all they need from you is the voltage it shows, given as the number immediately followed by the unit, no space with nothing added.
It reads 35V
